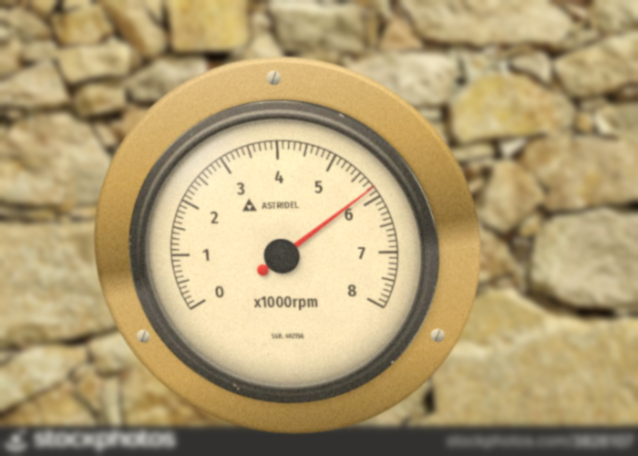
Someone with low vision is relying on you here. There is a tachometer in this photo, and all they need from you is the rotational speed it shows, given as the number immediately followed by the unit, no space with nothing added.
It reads 5800rpm
